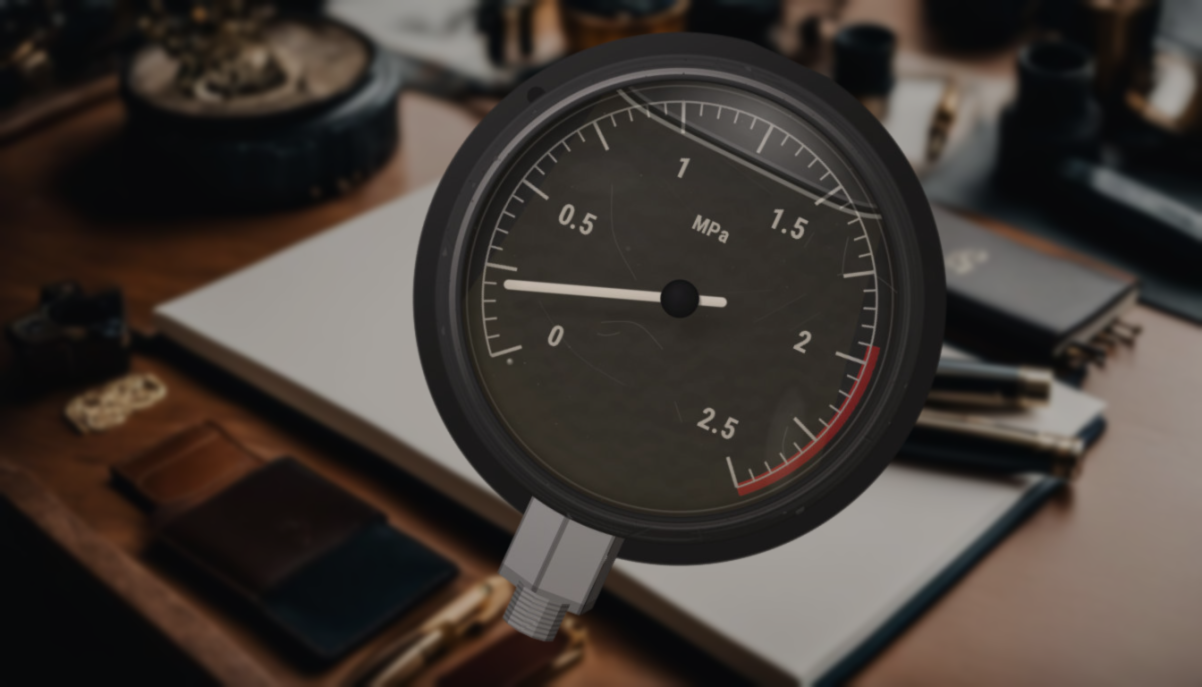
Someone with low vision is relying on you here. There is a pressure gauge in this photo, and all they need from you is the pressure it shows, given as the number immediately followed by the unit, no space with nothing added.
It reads 0.2MPa
